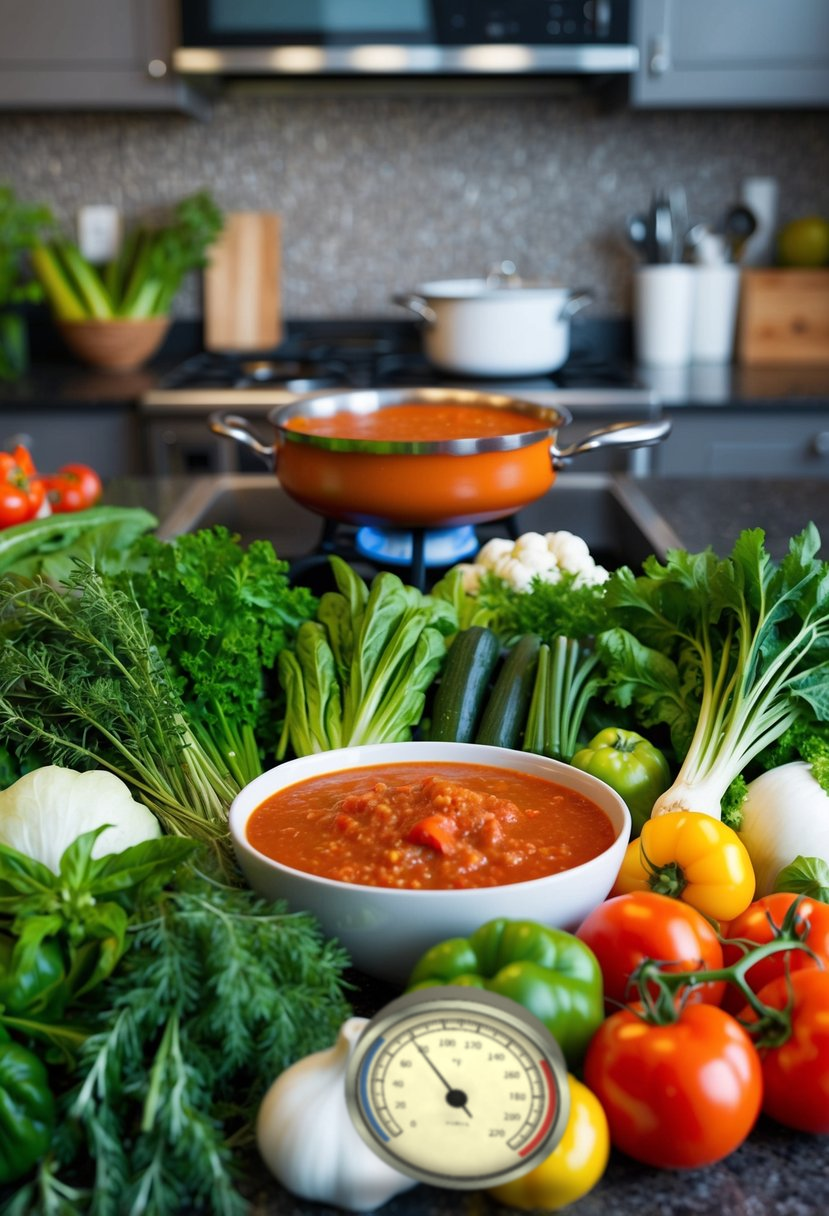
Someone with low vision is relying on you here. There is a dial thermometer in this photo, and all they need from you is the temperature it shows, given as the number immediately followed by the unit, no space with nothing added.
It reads 80°F
